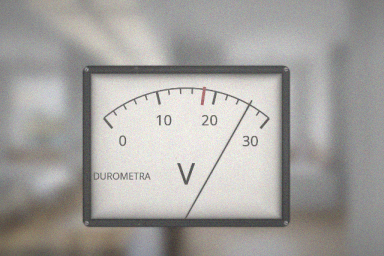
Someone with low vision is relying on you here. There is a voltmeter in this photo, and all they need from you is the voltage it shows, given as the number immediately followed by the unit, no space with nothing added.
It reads 26V
